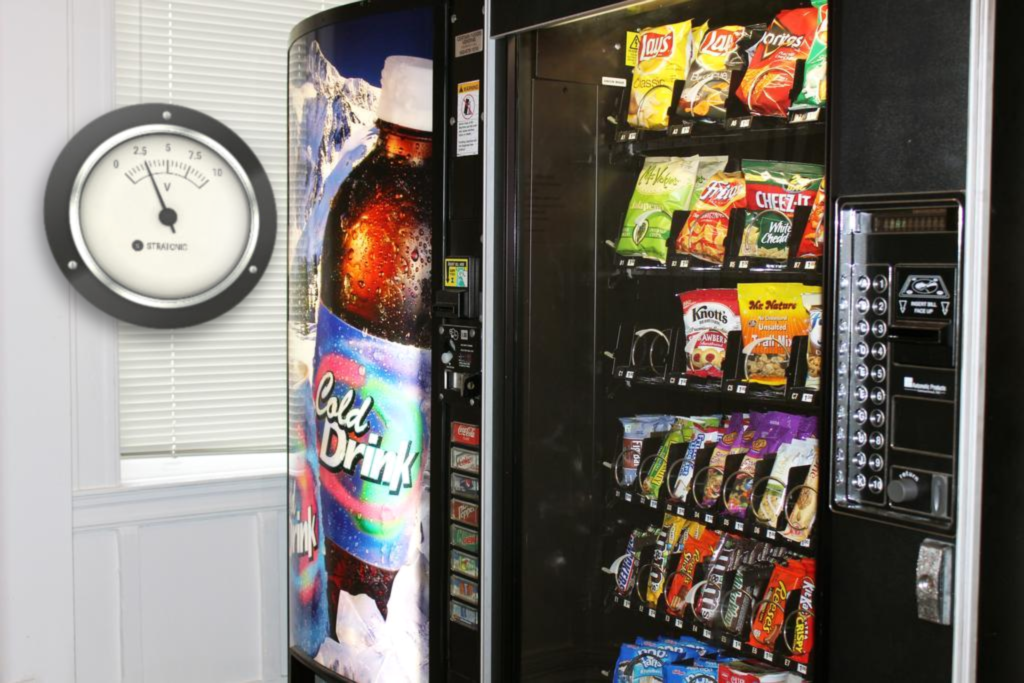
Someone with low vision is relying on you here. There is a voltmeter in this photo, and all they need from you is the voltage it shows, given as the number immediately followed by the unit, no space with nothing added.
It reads 2.5V
